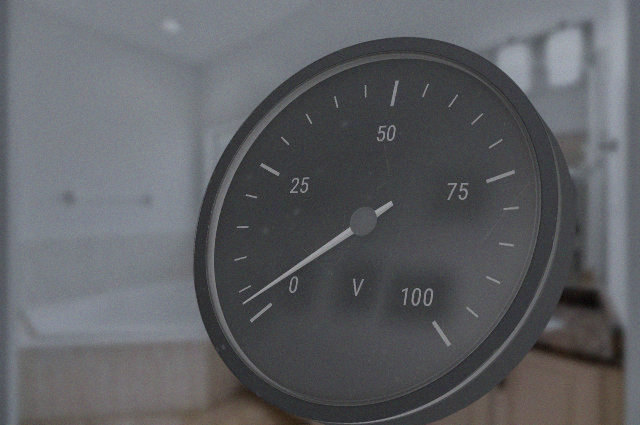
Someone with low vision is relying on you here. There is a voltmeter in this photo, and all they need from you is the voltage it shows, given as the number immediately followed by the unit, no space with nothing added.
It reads 2.5V
